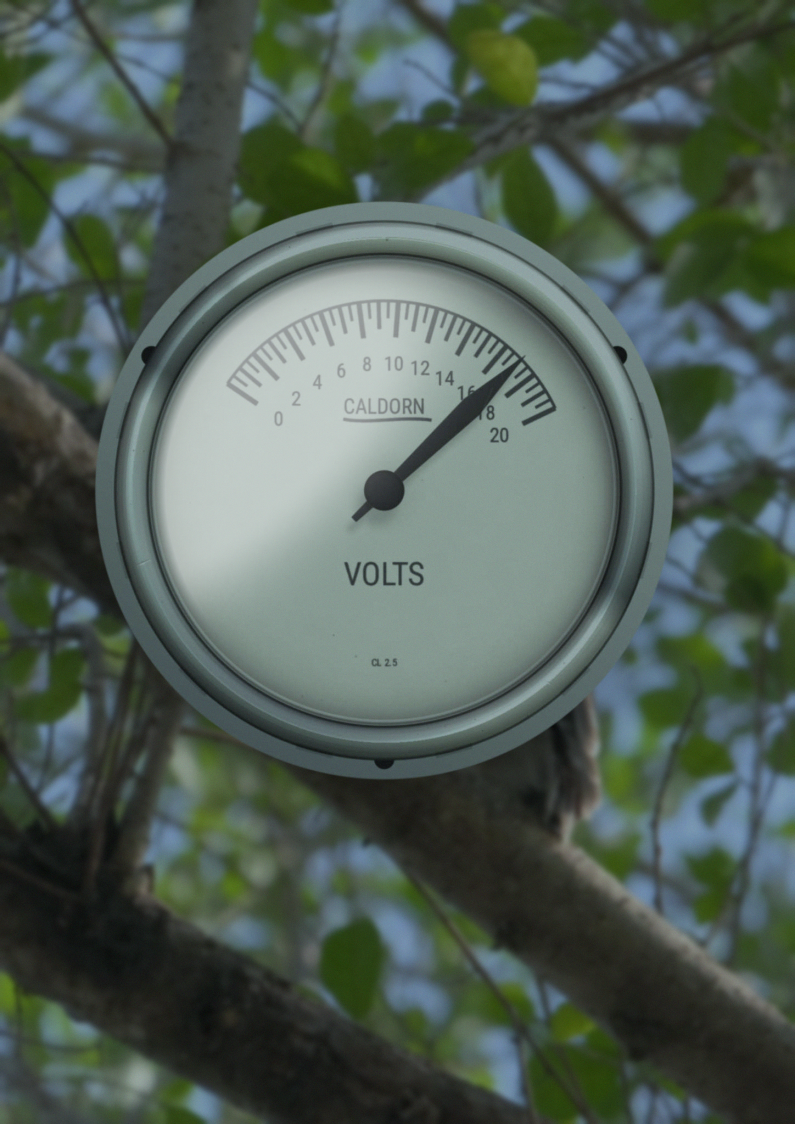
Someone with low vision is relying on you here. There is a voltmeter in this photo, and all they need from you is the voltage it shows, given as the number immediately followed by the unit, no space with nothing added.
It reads 17V
